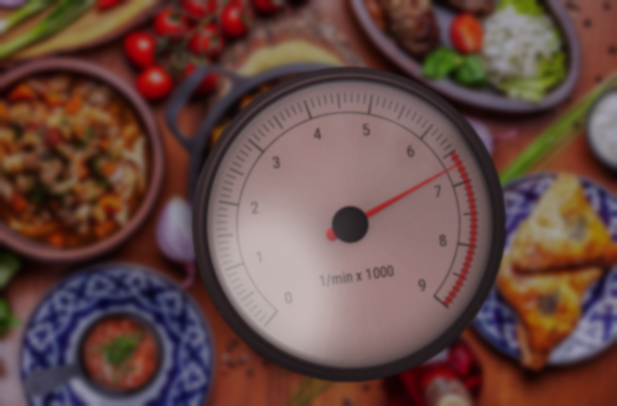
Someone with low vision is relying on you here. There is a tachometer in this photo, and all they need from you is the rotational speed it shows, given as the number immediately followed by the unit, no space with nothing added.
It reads 6700rpm
